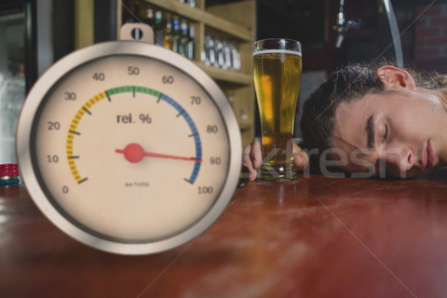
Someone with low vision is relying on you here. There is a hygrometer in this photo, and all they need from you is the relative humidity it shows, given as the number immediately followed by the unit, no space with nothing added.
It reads 90%
